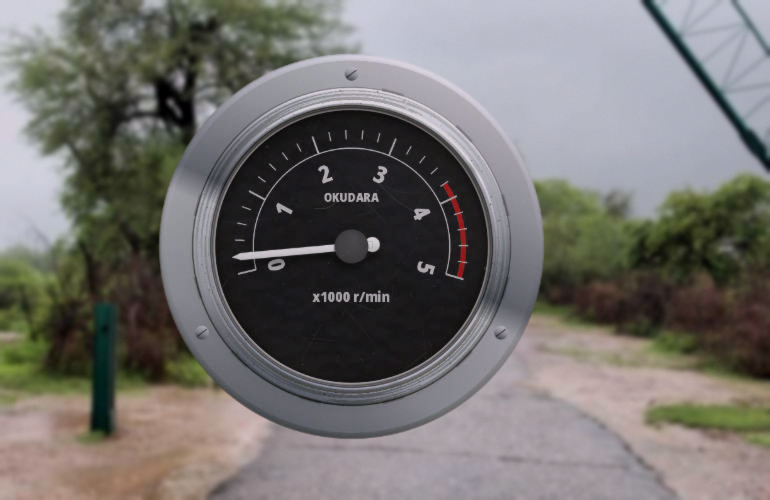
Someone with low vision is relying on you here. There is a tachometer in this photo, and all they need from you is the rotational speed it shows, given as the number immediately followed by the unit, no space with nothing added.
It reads 200rpm
